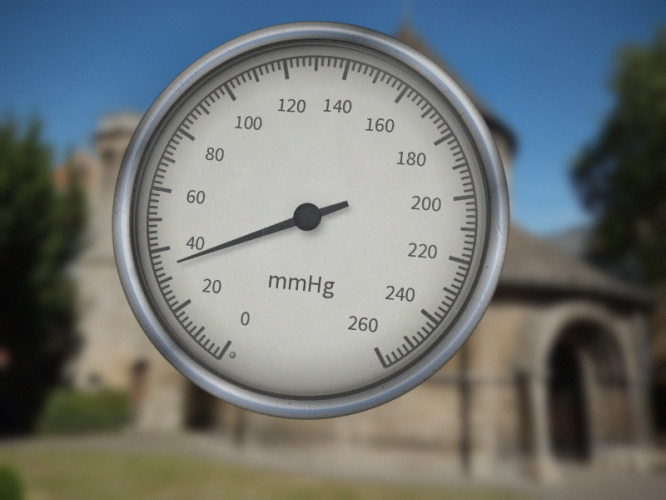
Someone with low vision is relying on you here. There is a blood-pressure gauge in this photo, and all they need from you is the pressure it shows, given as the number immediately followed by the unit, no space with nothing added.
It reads 34mmHg
